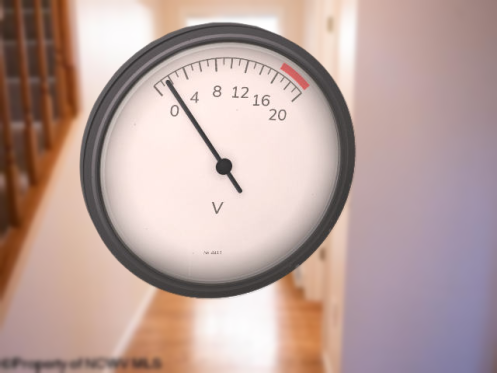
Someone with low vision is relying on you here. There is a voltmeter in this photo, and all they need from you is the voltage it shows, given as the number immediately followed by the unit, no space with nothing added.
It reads 1.5V
